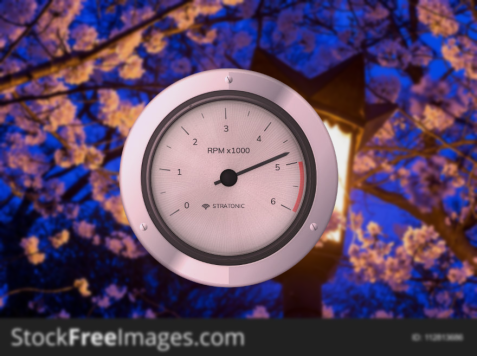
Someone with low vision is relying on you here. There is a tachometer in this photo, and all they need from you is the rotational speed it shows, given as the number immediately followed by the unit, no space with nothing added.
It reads 4750rpm
